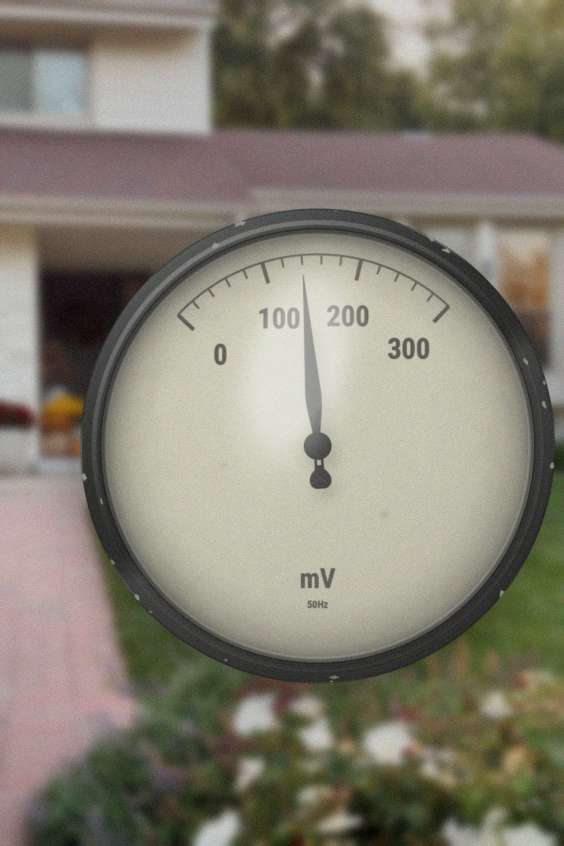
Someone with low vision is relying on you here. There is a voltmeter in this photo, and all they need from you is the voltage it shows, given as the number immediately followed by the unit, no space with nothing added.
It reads 140mV
